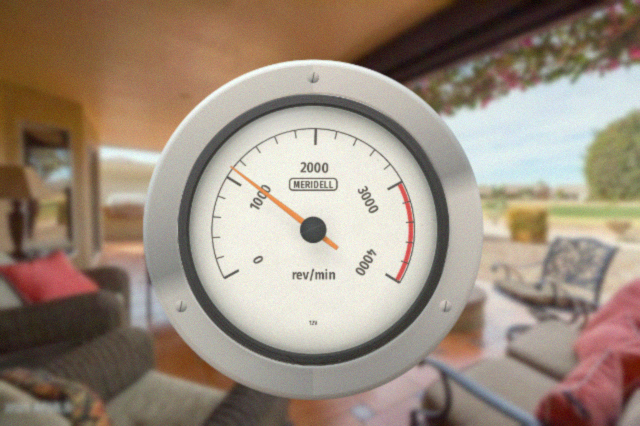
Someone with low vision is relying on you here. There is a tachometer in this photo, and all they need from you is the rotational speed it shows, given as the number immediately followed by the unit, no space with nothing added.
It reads 1100rpm
